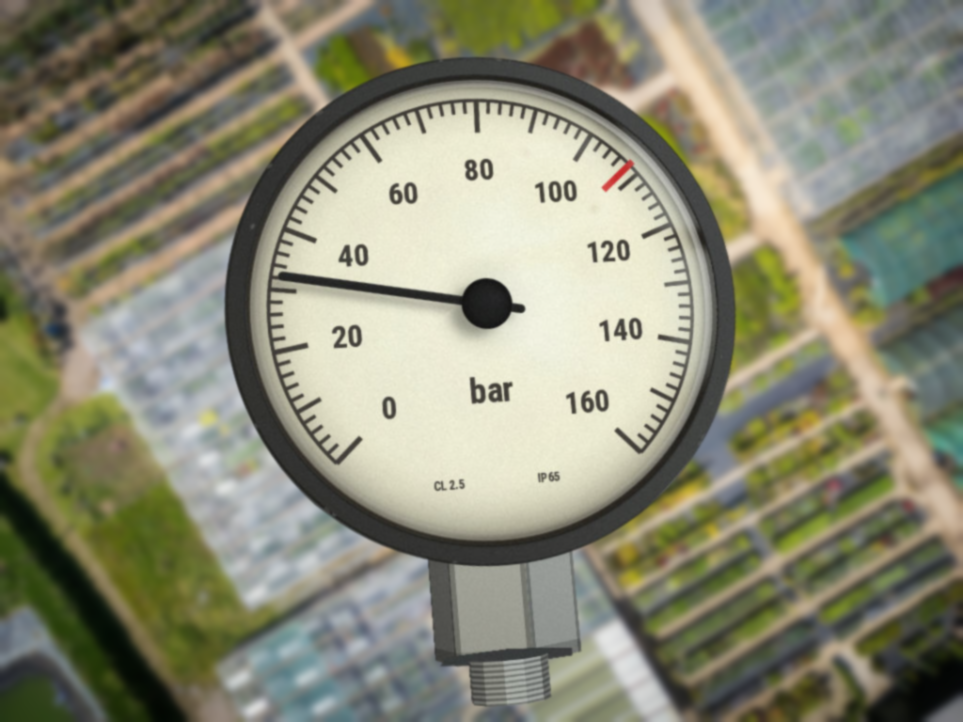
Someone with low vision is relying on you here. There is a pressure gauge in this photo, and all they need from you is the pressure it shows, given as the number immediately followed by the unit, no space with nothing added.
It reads 32bar
